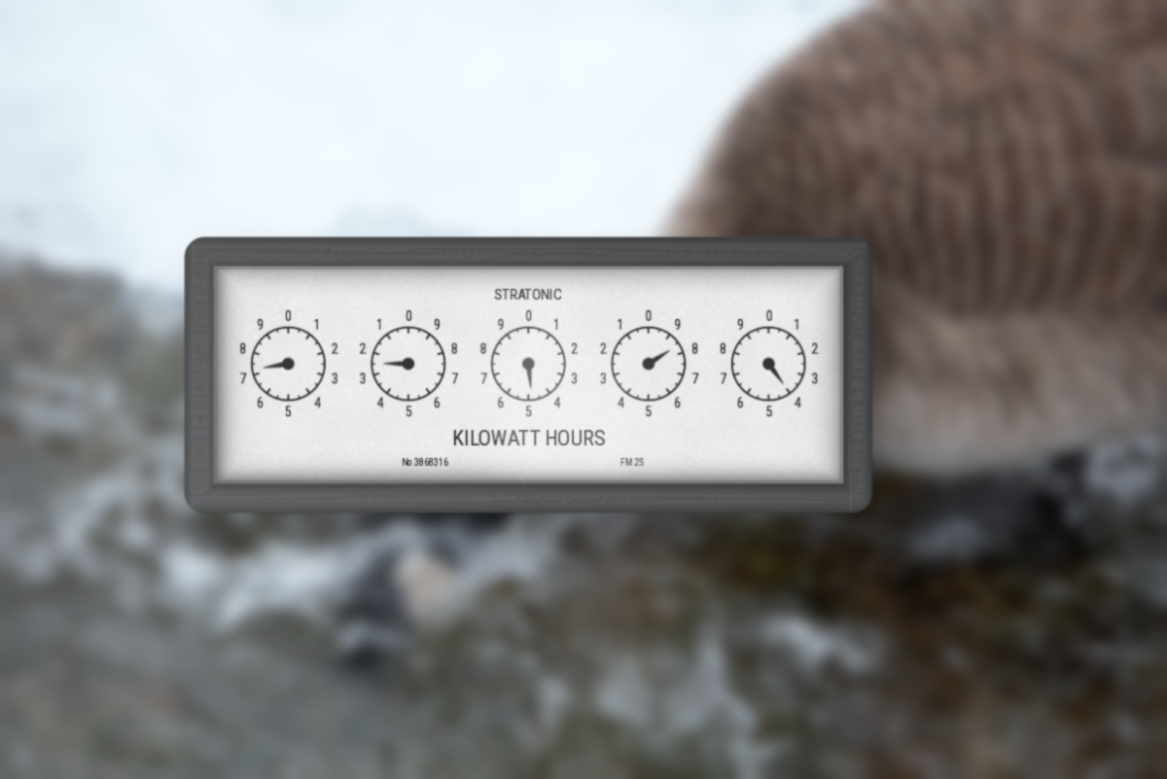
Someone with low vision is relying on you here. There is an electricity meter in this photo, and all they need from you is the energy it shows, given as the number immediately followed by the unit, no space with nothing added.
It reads 72484kWh
